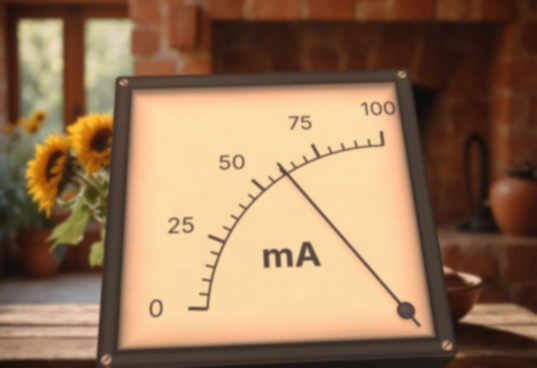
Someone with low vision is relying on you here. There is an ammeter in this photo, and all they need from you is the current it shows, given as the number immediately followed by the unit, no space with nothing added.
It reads 60mA
